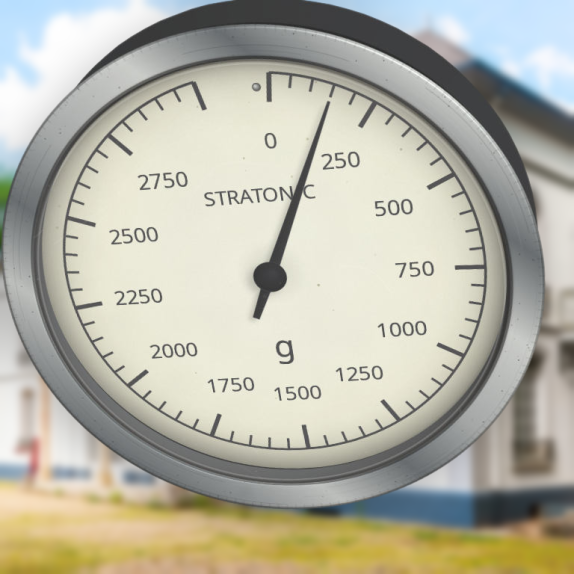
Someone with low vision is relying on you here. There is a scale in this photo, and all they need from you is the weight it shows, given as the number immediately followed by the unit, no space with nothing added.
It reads 150g
